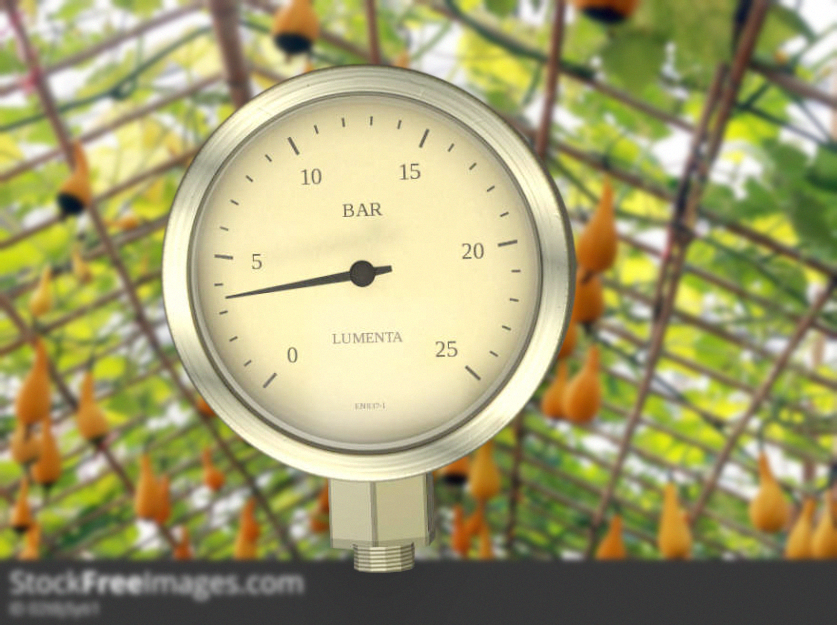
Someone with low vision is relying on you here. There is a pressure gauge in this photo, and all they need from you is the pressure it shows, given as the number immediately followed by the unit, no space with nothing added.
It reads 3.5bar
